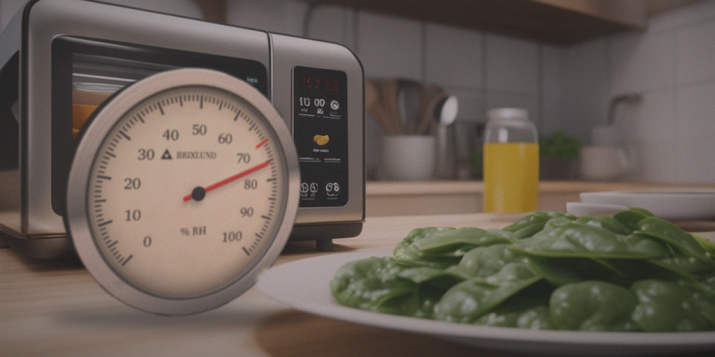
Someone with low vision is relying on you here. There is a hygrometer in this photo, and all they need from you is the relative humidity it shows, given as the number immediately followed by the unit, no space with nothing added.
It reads 75%
